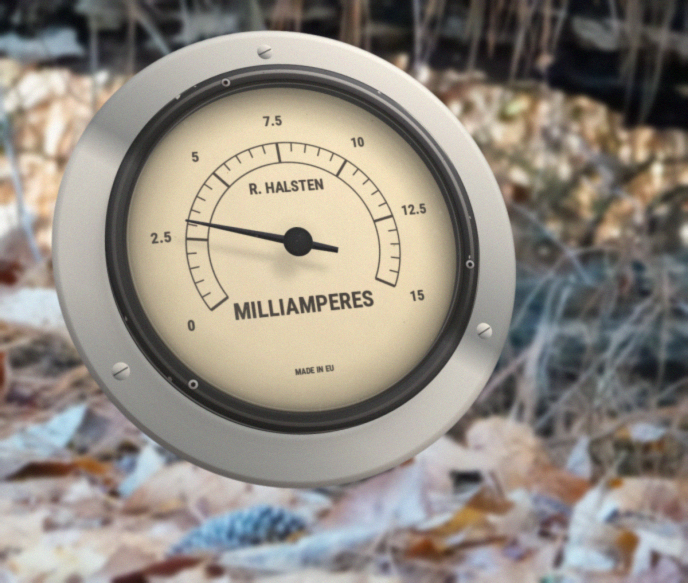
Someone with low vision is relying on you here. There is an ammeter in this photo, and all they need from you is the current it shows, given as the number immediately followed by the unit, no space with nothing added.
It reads 3mA
